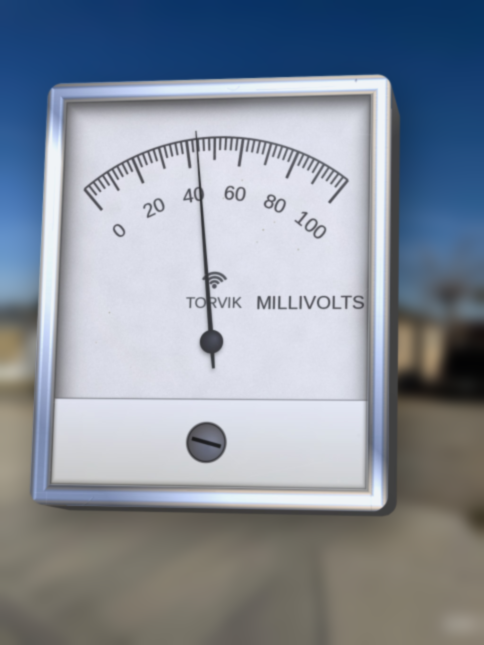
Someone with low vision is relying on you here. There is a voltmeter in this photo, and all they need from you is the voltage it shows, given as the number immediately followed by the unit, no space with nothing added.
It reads 44mV
